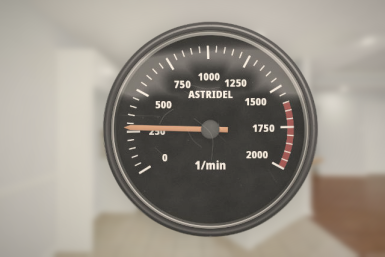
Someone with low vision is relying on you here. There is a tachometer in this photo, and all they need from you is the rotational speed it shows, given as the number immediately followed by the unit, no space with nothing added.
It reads 275rpm
